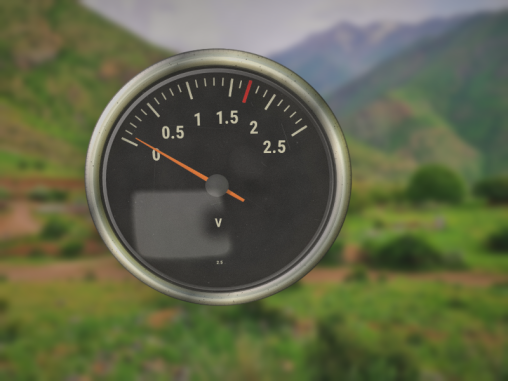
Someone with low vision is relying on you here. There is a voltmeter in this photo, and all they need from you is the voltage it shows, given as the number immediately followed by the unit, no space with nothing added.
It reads 0.1V
